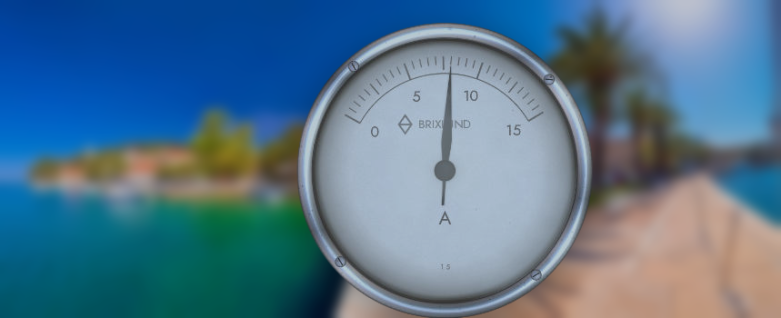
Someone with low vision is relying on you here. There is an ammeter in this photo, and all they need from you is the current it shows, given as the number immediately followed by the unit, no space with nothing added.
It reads 8A
